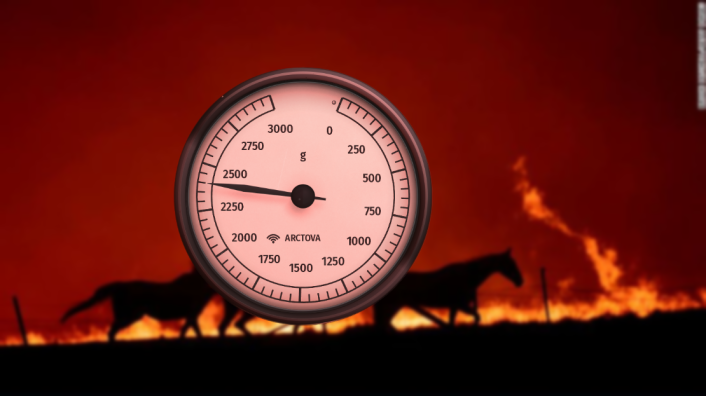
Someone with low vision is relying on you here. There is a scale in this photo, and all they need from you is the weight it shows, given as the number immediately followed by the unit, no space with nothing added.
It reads 2400g
